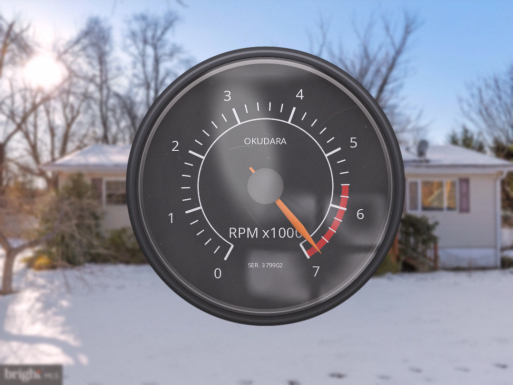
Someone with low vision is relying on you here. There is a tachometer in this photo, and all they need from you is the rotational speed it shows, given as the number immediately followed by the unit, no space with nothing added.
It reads 6800rpm
